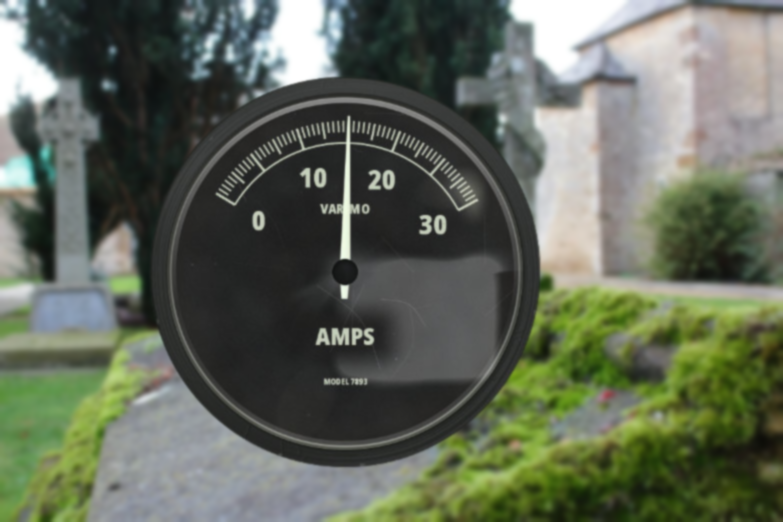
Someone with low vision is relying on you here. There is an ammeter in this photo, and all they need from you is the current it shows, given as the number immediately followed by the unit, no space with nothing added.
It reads 15A
